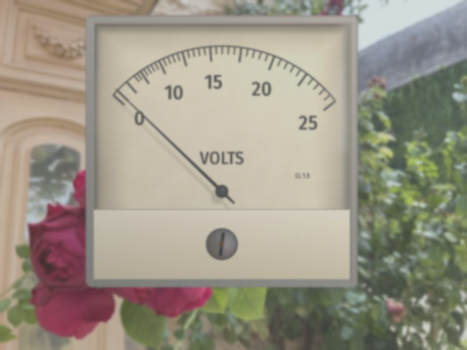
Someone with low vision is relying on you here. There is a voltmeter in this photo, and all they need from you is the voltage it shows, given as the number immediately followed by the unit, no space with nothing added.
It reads 2.5V
